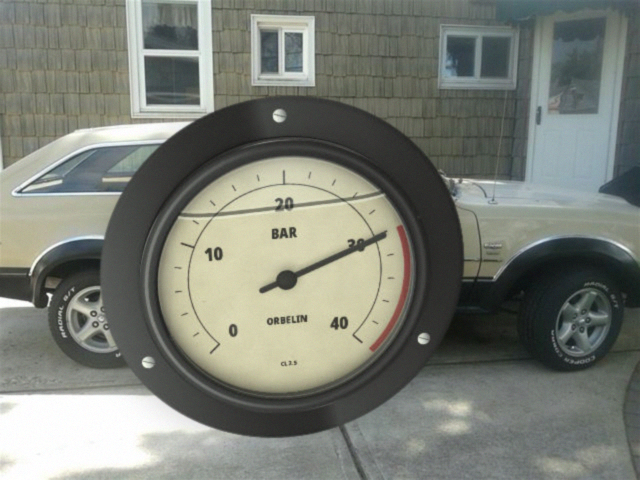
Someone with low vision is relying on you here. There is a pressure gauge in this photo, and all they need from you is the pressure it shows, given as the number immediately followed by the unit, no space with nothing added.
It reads 30bar
